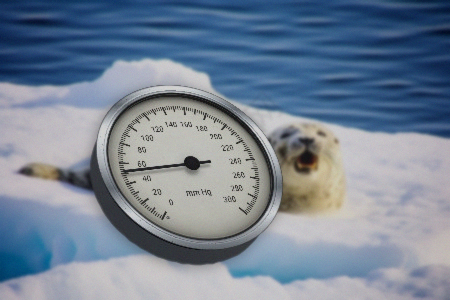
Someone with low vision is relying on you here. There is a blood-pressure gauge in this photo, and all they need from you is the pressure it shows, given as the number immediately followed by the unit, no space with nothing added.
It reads 50mmHg
